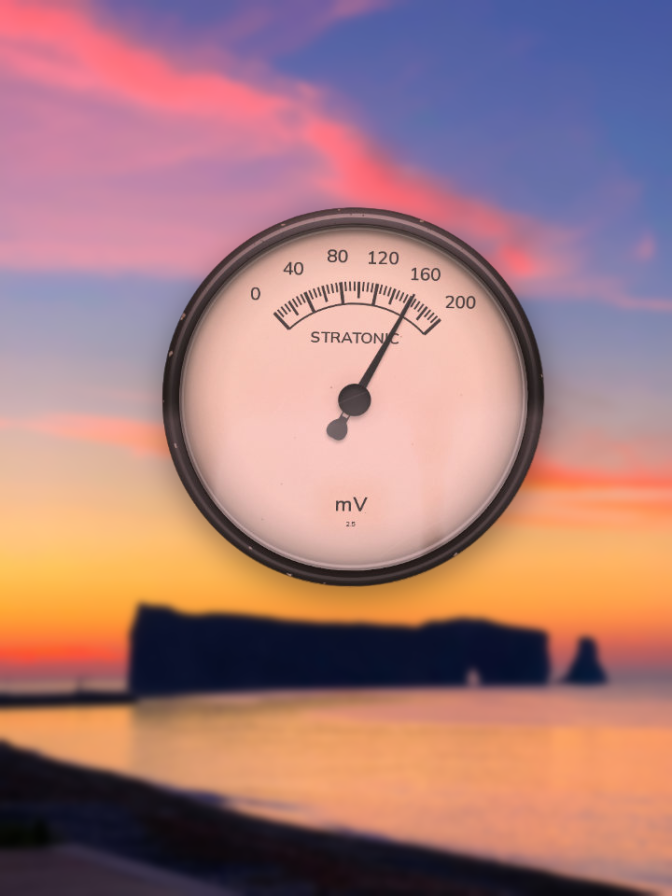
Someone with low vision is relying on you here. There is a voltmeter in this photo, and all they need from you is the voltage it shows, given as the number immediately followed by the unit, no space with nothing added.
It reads 160mV
